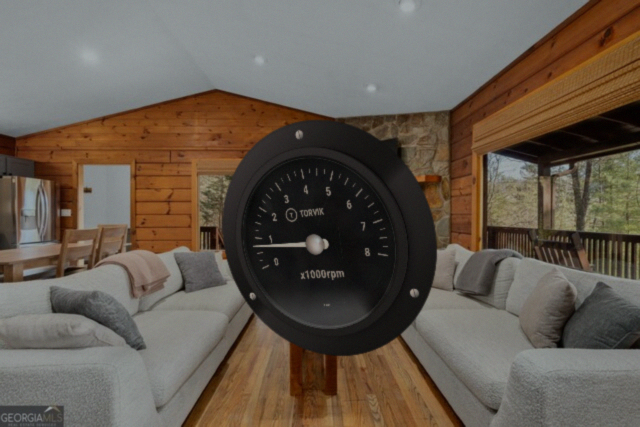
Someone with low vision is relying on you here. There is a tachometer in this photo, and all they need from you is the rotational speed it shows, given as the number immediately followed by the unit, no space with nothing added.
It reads 750rpm
